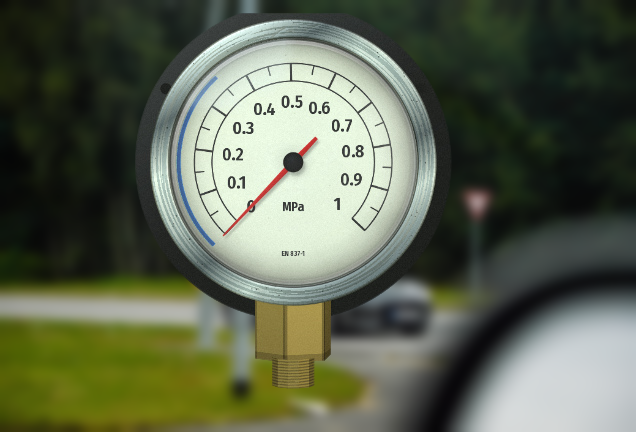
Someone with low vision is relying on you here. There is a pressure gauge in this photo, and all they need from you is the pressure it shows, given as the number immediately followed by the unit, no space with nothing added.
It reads 0MPa
